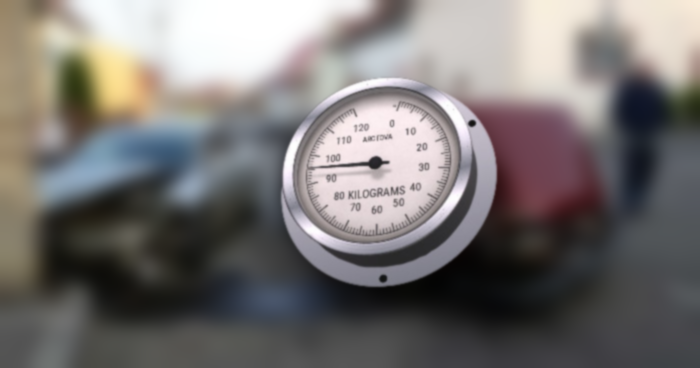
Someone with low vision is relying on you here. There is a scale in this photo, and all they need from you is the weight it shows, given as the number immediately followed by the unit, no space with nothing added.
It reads 95kg
